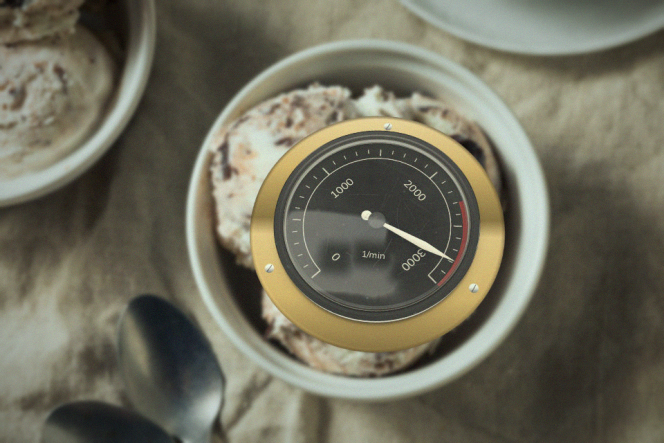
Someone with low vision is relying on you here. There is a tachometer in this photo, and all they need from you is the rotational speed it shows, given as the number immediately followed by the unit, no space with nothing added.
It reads 2800rpm
